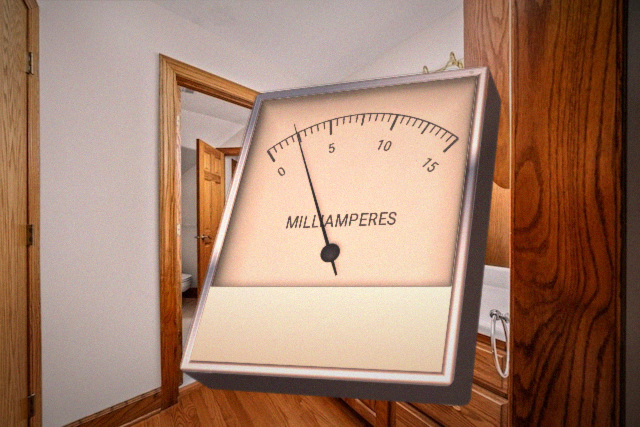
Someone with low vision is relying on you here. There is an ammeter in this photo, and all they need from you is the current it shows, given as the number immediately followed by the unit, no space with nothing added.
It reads 2.5mA
